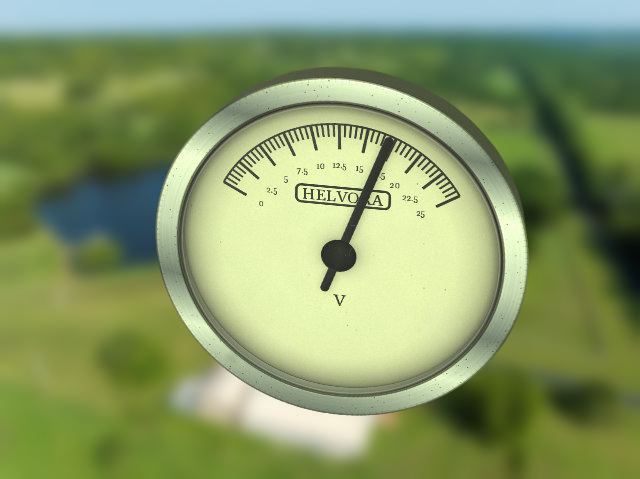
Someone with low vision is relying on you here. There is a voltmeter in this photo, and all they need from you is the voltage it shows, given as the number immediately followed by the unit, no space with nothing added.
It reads 17V
